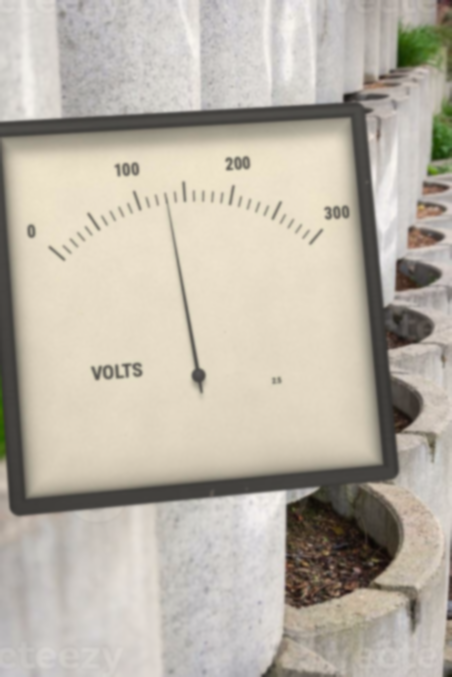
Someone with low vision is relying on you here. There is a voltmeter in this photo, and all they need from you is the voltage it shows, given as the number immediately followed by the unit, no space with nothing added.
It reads 130V
